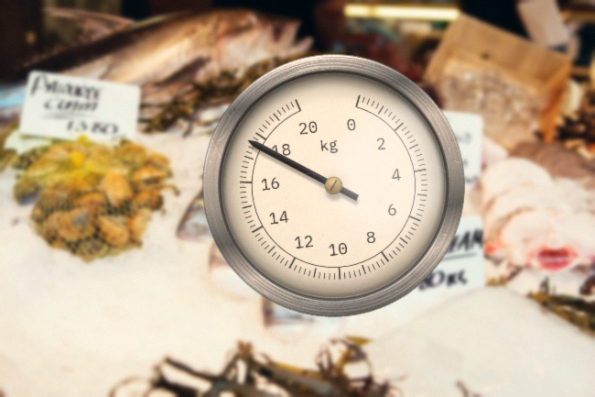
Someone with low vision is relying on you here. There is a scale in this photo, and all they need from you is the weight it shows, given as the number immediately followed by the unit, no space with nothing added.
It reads 17.6kg
